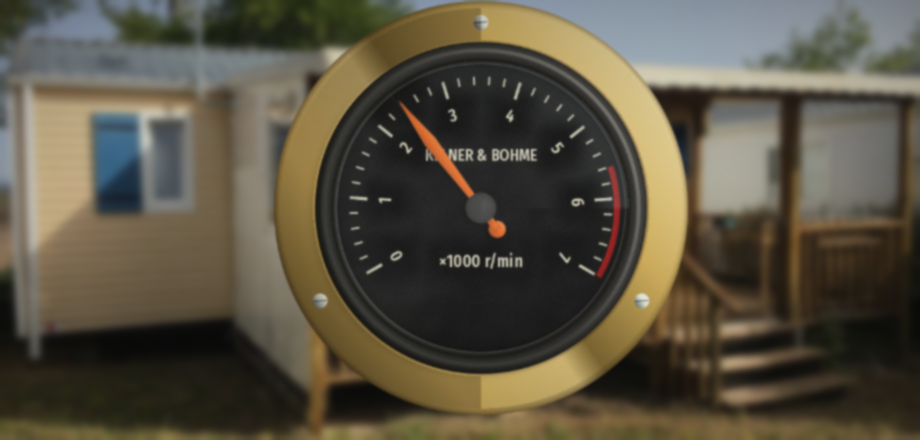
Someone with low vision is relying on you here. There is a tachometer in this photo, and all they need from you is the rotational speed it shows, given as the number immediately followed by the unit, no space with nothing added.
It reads 2400rpm
